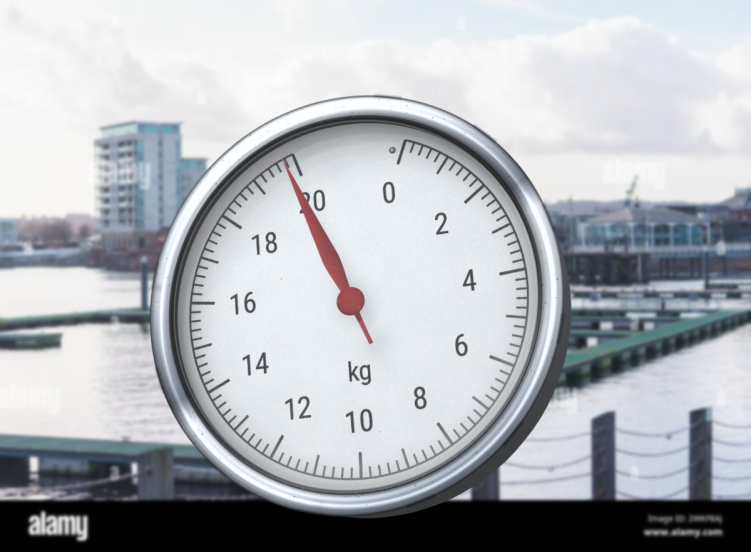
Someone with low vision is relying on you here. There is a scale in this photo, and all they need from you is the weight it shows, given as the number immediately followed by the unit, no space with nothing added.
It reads 19.8kg
